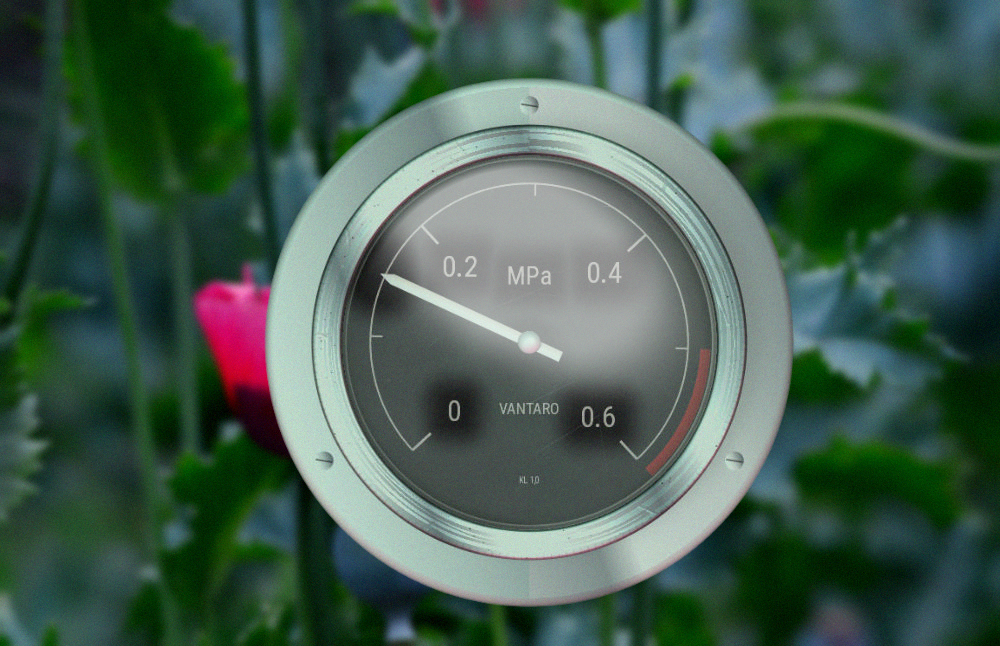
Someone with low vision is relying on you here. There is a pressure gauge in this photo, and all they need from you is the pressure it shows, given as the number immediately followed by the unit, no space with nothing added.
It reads 0.15MPa
